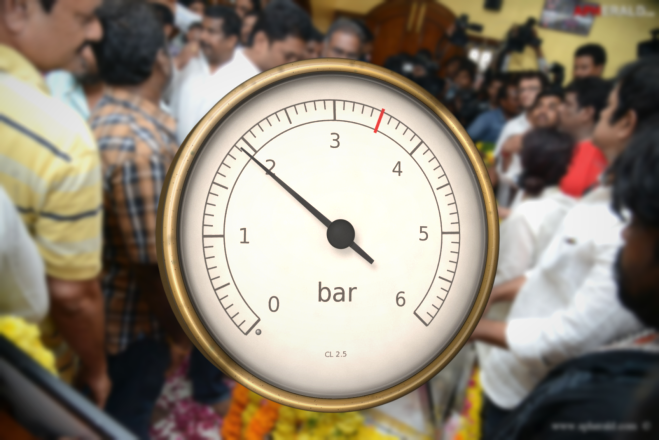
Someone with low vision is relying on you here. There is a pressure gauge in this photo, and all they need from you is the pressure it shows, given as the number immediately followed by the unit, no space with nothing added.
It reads 1.9bar
